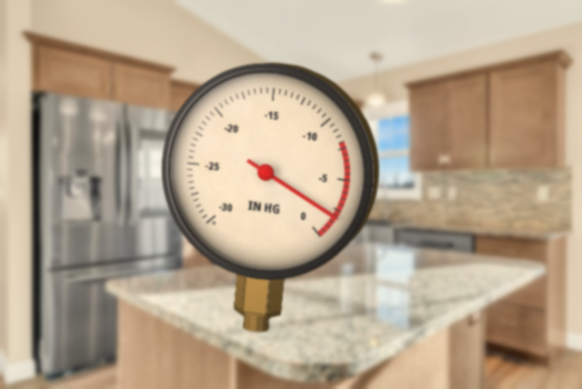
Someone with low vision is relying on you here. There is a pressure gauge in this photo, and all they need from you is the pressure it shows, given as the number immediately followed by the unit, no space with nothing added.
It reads -2inHg
